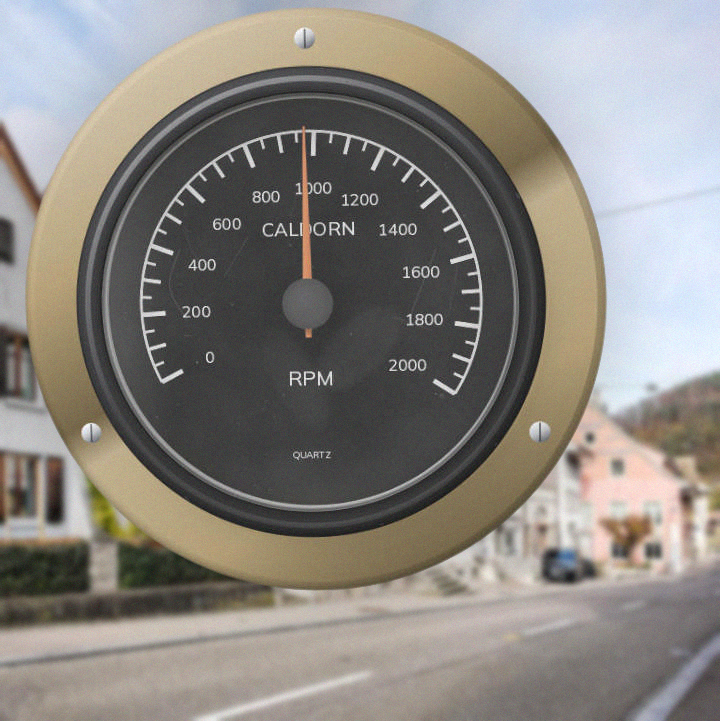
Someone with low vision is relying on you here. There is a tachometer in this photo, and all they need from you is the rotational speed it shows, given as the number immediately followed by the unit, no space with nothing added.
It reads 975rpm
